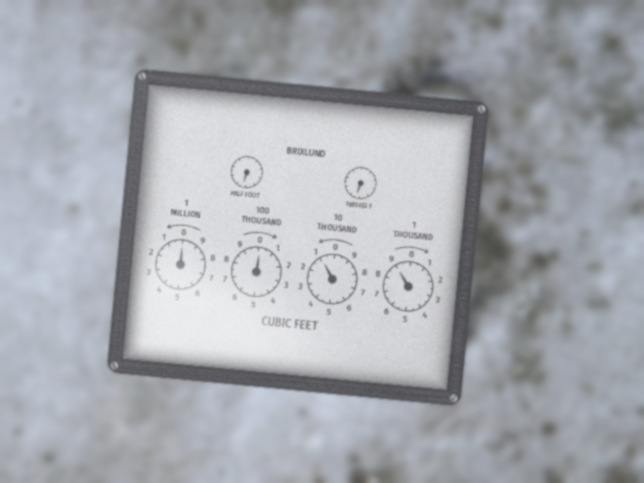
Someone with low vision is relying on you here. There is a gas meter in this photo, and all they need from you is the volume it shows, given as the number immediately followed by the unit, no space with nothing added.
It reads 900ft³
